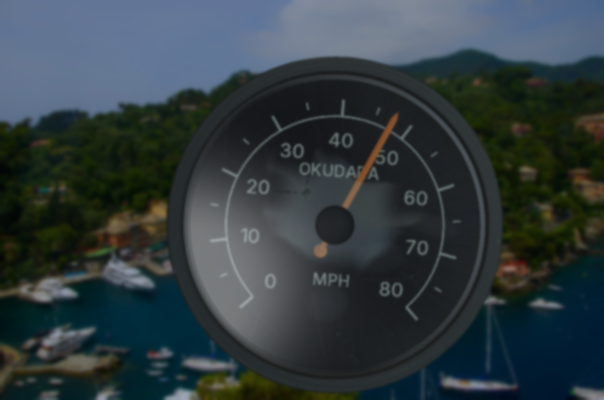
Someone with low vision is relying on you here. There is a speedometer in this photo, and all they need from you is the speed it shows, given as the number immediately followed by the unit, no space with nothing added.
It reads 47.5mph
